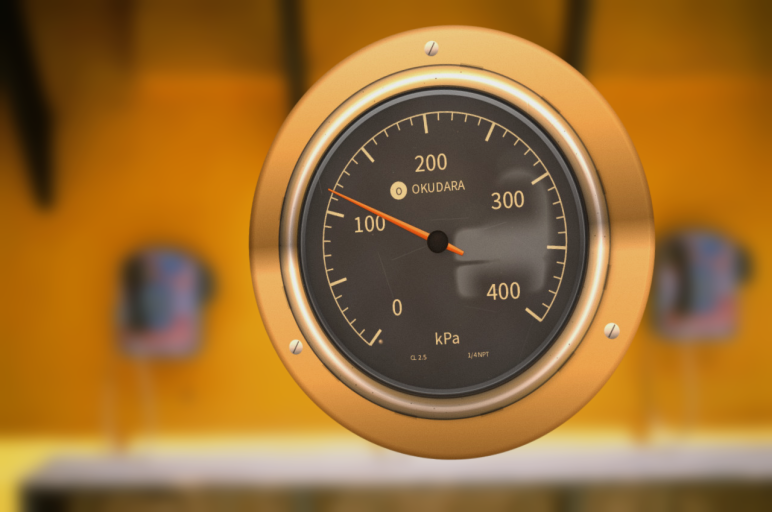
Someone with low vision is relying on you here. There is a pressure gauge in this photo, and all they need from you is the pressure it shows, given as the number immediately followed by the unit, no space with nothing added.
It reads 115kPa
